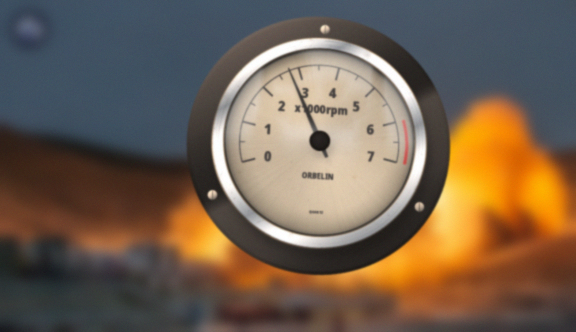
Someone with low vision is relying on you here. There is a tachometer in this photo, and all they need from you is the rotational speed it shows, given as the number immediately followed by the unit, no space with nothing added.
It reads 2750rpm
